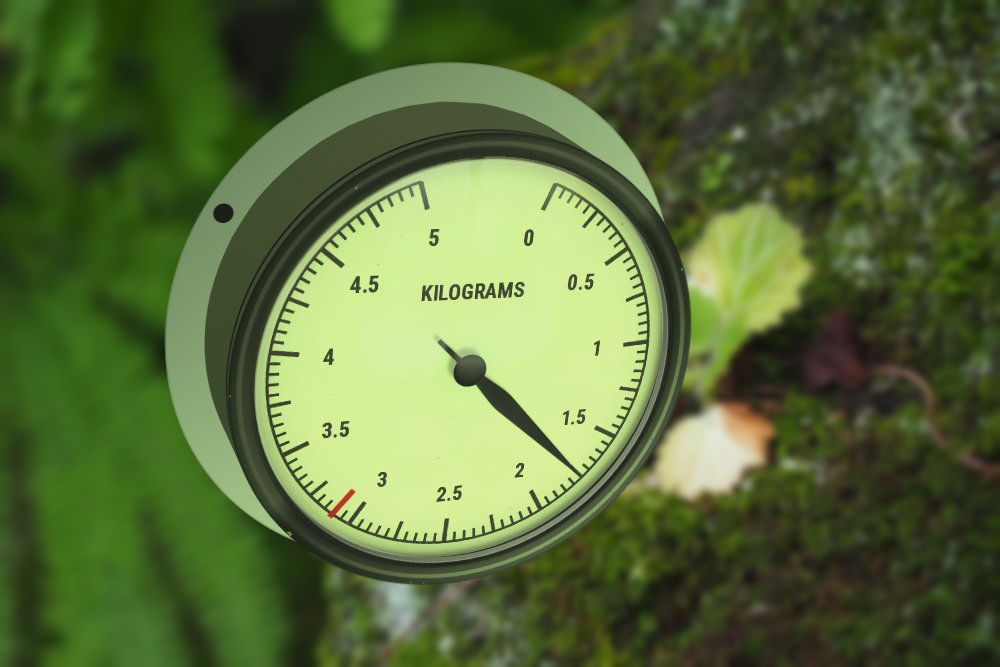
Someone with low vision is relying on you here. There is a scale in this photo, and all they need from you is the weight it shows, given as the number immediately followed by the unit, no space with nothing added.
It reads 1.75kg
